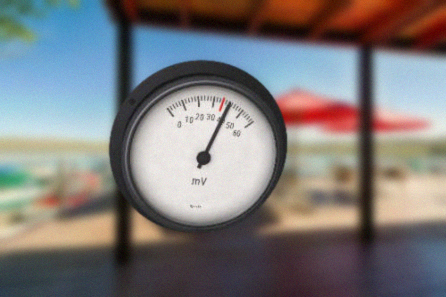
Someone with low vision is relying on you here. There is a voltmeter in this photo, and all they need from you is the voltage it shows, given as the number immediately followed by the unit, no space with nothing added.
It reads 40mV
